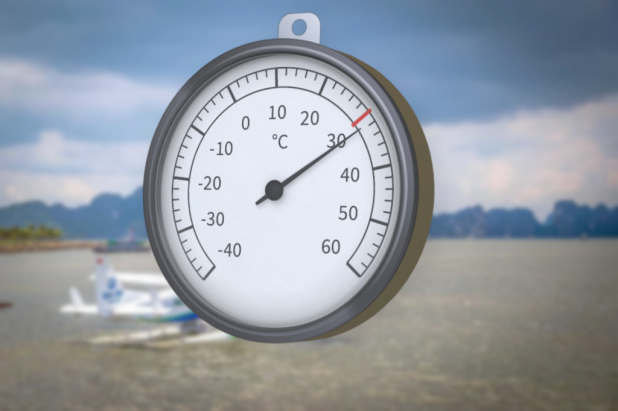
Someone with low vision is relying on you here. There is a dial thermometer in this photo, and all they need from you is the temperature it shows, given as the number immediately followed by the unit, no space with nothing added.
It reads 32°C
